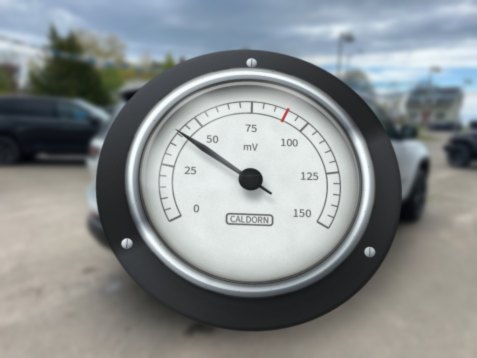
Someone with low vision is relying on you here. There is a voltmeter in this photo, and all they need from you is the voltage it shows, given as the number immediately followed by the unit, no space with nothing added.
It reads 40mV
